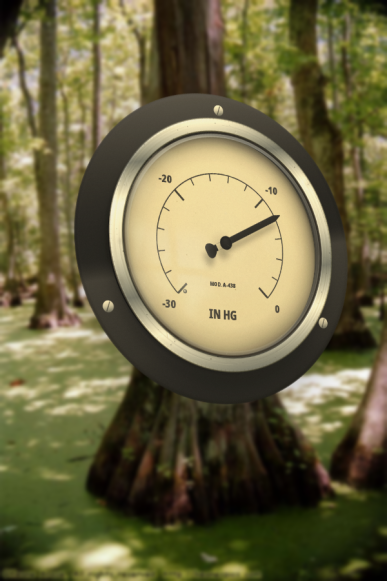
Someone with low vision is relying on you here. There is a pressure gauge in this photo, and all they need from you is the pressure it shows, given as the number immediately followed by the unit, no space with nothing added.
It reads -8inHg
